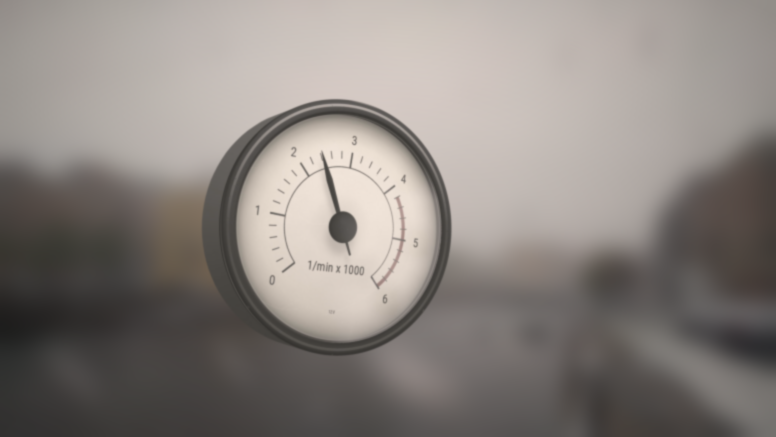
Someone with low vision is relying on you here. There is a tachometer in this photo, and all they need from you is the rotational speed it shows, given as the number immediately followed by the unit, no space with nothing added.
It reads 2400rpm
